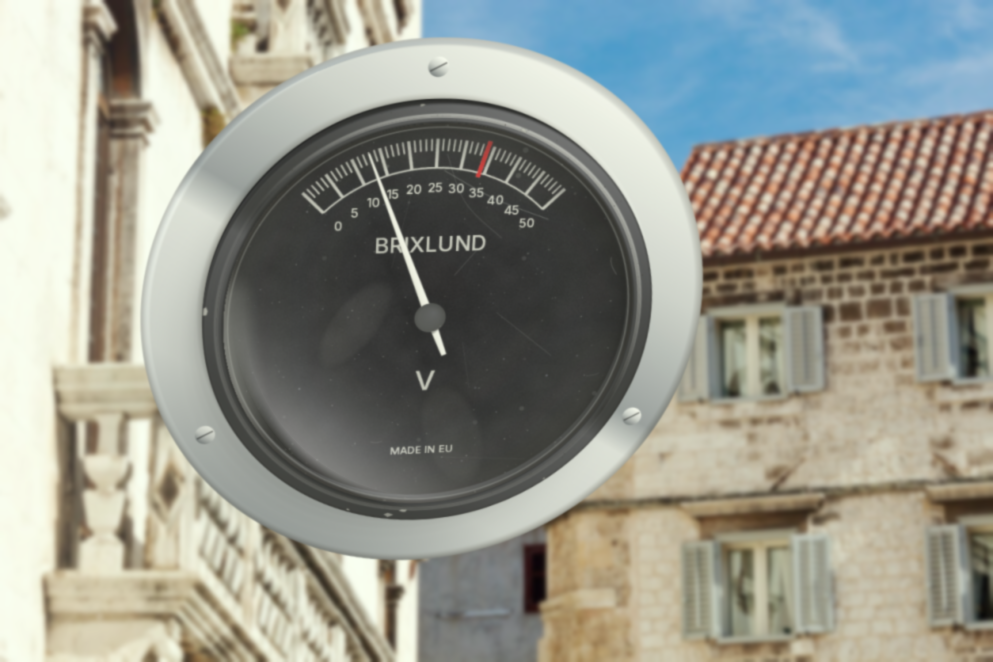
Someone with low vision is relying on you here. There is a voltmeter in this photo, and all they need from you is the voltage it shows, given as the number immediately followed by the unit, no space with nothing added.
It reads 13V
